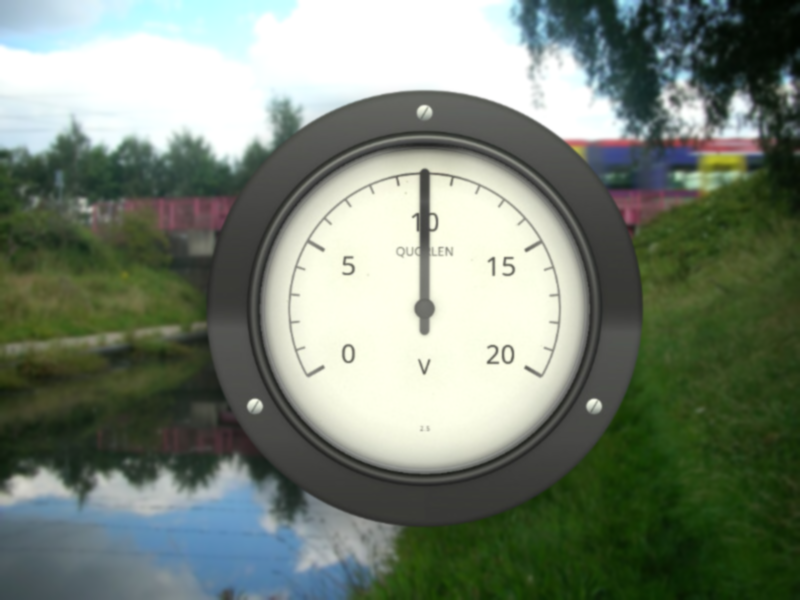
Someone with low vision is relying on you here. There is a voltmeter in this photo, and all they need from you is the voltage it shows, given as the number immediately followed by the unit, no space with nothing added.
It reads 10V
